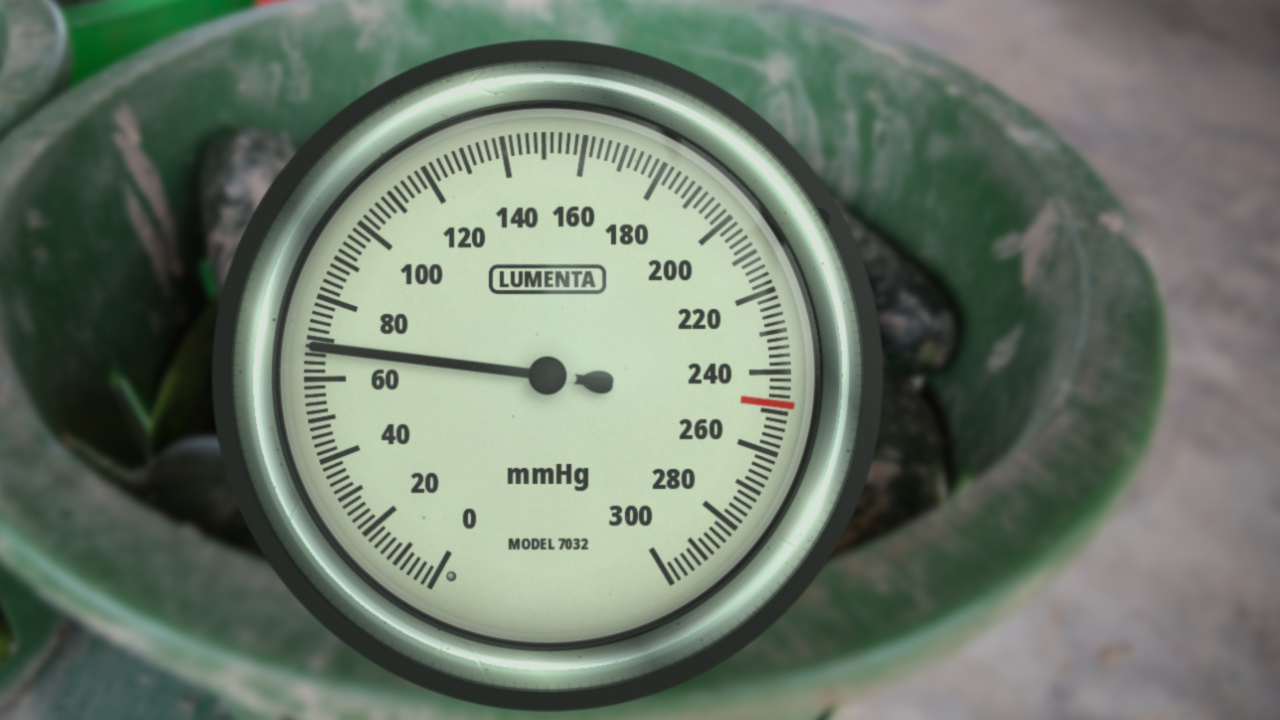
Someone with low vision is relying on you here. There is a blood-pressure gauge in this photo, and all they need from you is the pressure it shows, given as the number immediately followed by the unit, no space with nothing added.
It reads 68mmHg
